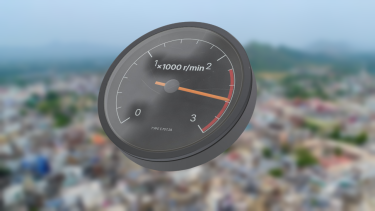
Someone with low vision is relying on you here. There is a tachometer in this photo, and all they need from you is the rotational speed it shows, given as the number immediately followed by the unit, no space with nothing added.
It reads 2600rpm
